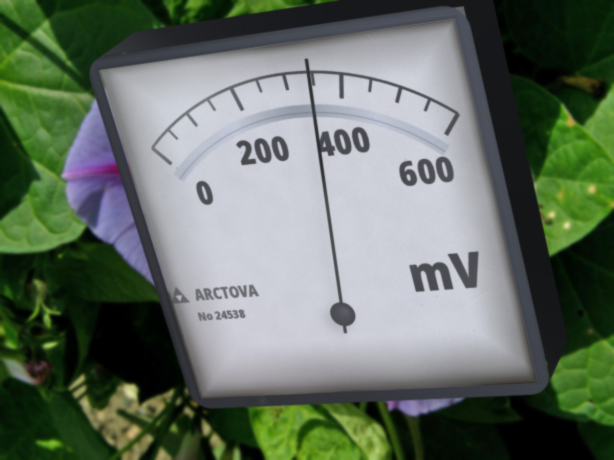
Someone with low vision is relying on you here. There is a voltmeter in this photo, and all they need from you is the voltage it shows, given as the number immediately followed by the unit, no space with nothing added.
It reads 350mV
